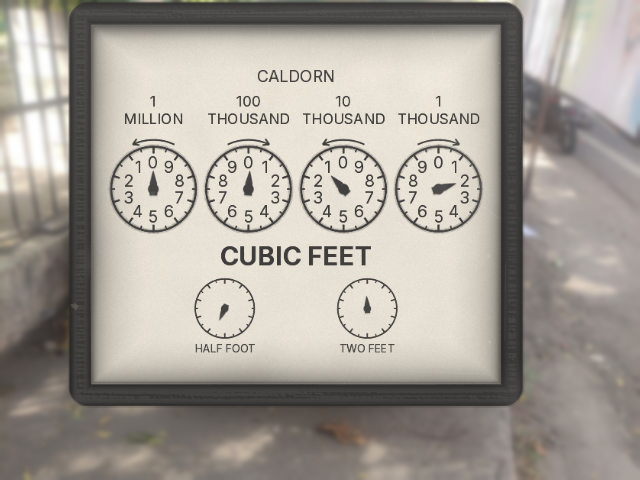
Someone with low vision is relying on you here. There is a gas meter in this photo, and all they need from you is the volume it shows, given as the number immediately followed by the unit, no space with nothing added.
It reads 1200ft³
